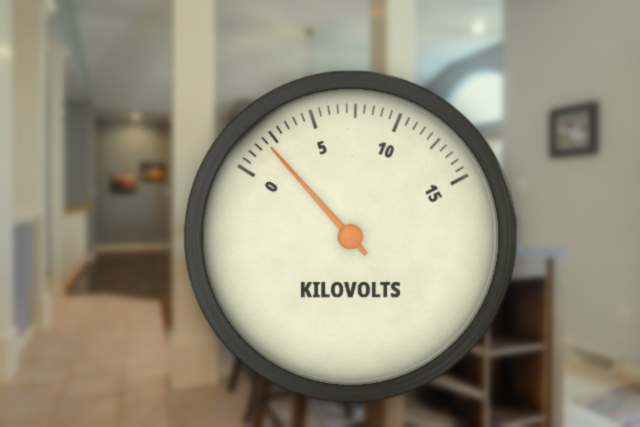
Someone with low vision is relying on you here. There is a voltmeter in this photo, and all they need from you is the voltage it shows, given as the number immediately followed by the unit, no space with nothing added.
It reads 2kV
